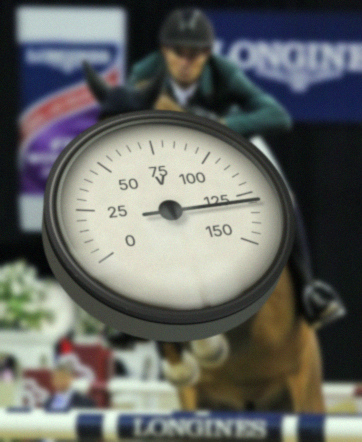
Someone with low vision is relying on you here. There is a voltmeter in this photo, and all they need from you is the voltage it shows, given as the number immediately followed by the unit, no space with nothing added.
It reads 130V
